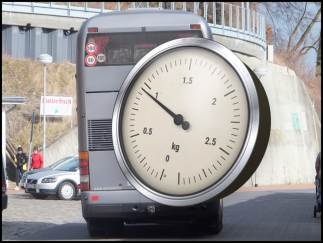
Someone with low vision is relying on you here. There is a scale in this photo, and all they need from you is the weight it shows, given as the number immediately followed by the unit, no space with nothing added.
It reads 0.95kg
